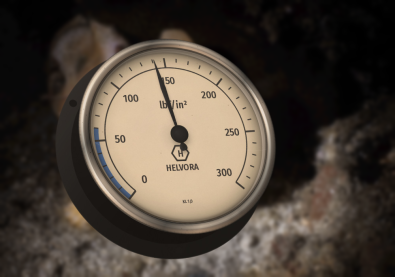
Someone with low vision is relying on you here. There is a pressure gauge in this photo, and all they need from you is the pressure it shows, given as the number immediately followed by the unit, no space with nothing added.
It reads 140psi
